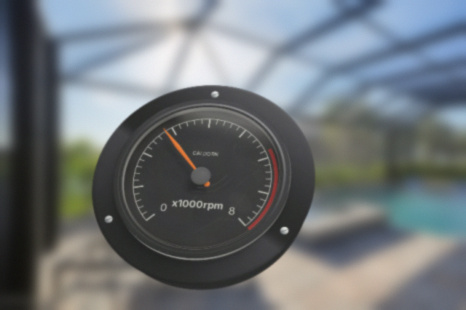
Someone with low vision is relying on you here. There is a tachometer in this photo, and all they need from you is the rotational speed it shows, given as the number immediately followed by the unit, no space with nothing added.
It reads 2800rpm
